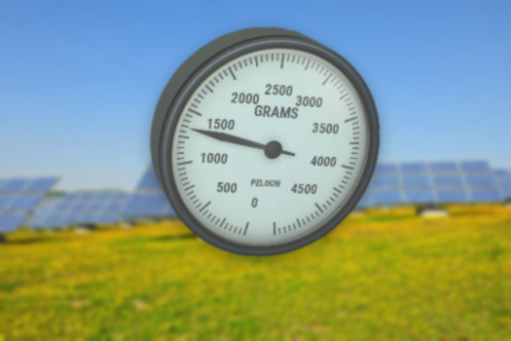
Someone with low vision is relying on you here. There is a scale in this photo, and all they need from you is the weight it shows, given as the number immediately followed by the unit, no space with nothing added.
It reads 1350g
